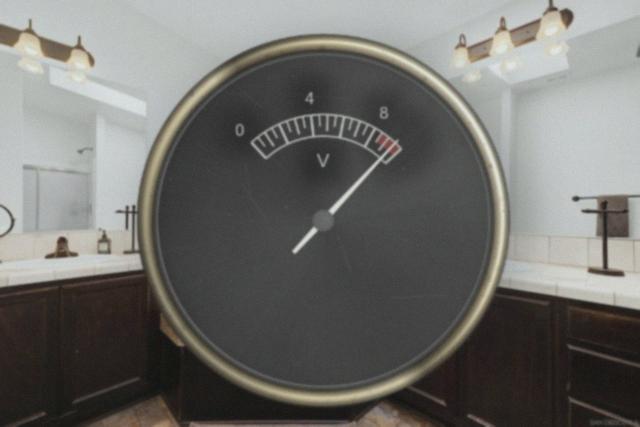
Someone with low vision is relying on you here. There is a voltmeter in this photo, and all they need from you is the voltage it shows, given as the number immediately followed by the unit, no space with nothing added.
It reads 9.5V
